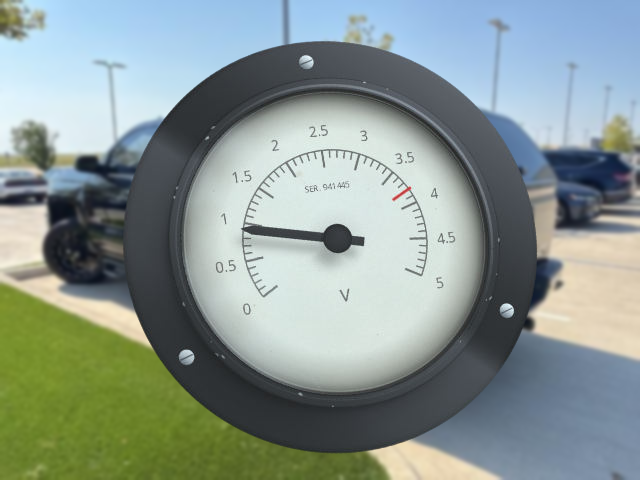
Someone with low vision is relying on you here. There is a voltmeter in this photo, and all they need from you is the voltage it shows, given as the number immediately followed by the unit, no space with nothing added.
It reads 0.9V
